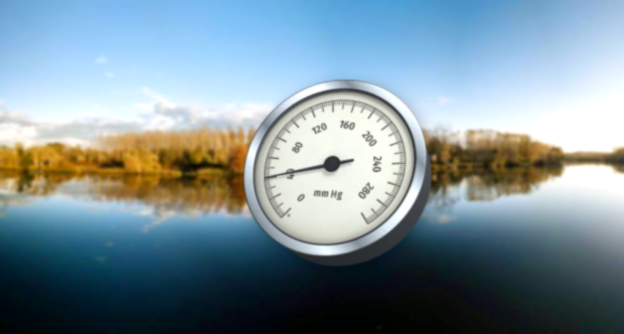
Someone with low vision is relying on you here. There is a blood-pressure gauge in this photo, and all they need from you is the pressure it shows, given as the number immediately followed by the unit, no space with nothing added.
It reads 40mmHg
